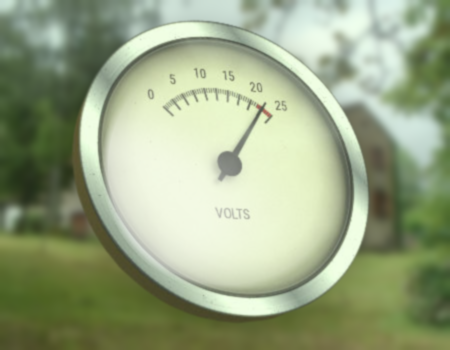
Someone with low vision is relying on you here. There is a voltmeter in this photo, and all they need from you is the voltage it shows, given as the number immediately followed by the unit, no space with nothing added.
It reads 22.5V
